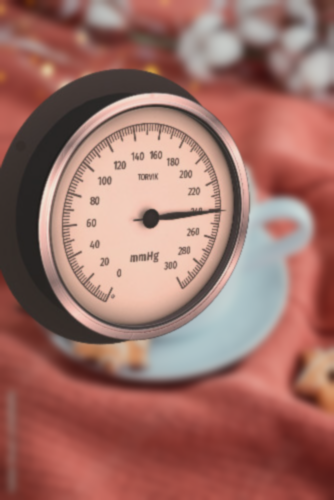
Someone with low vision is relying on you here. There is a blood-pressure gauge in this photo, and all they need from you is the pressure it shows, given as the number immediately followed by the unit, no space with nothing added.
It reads 240mmHg
